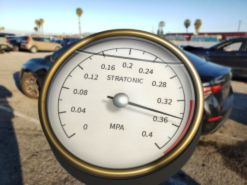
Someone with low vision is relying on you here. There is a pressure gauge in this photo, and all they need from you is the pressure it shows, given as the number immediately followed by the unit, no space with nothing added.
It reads 0.35MPa
